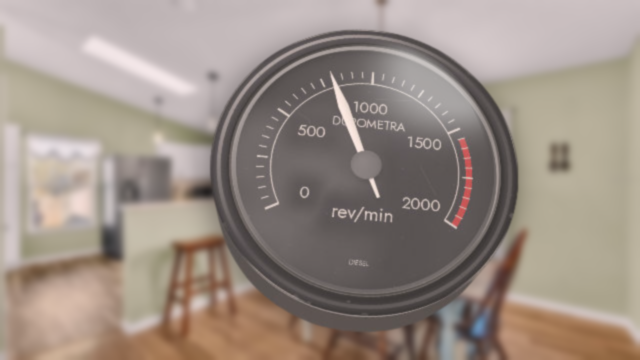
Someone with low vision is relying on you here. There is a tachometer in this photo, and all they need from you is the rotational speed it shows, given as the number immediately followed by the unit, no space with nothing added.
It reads 800rpm
